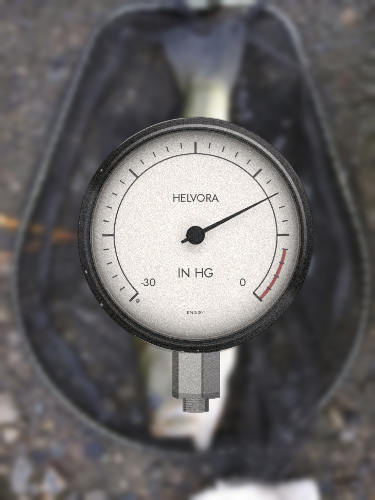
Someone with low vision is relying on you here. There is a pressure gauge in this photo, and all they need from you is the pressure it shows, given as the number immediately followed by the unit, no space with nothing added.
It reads -8inHg
